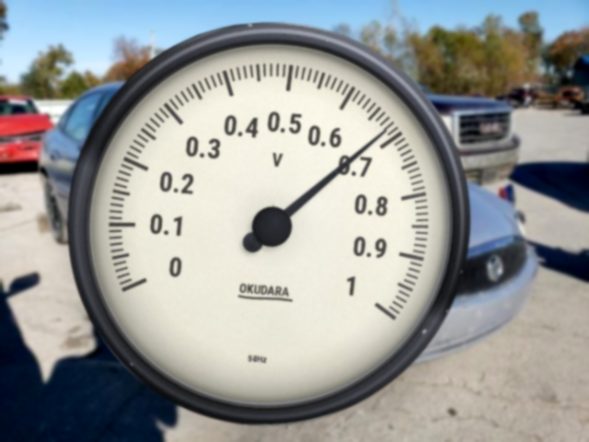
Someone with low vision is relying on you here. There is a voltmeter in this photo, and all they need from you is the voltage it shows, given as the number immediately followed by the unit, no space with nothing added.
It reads 0.68V
